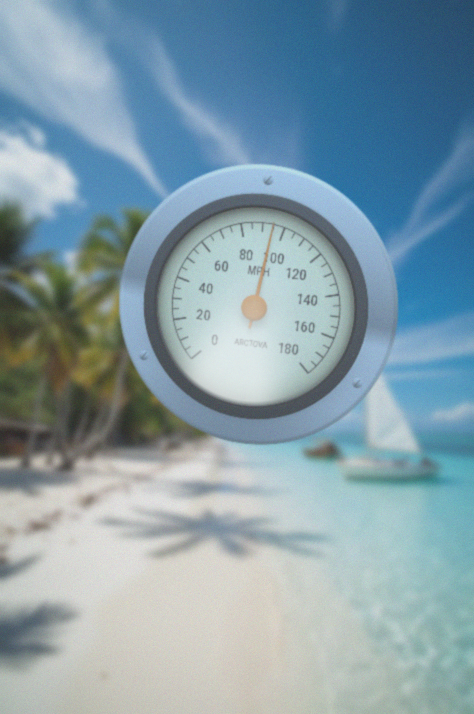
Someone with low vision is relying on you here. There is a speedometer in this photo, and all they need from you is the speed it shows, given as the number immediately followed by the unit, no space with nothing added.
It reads 95mph
